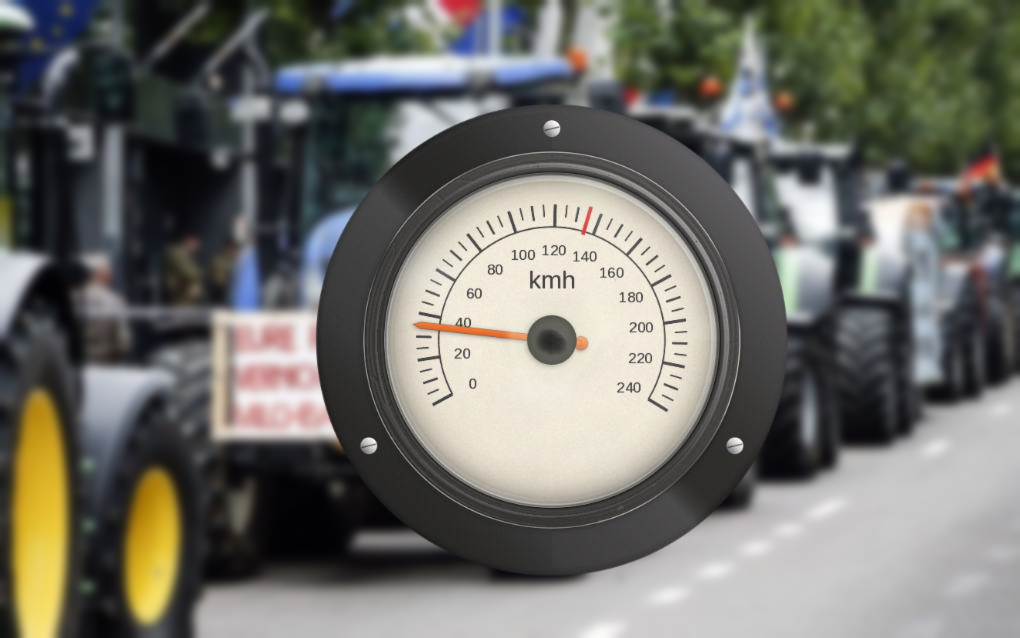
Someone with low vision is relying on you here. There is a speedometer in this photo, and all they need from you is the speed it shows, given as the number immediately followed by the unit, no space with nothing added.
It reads 35km/h
